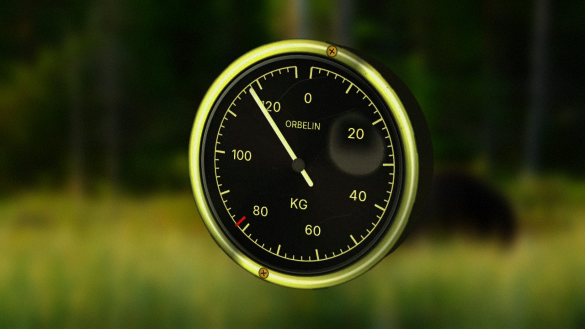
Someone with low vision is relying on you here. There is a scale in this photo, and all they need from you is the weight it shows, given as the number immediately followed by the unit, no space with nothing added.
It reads 118kg
